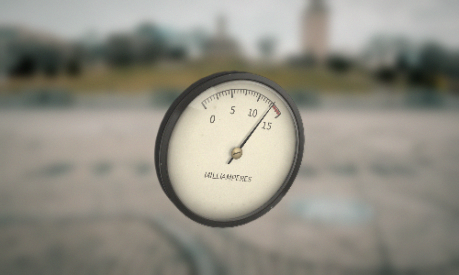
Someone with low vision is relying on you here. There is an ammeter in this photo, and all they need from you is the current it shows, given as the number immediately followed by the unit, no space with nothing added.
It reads 12.5mA
